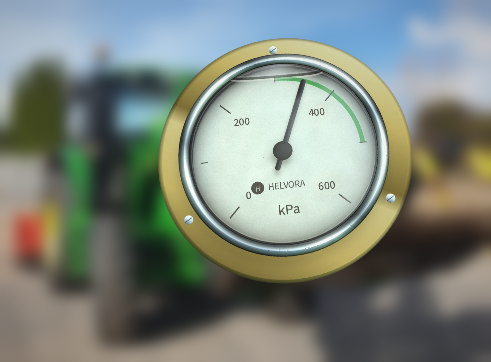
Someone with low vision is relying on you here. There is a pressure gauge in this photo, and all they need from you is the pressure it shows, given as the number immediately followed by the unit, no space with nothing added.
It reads 350kPa
